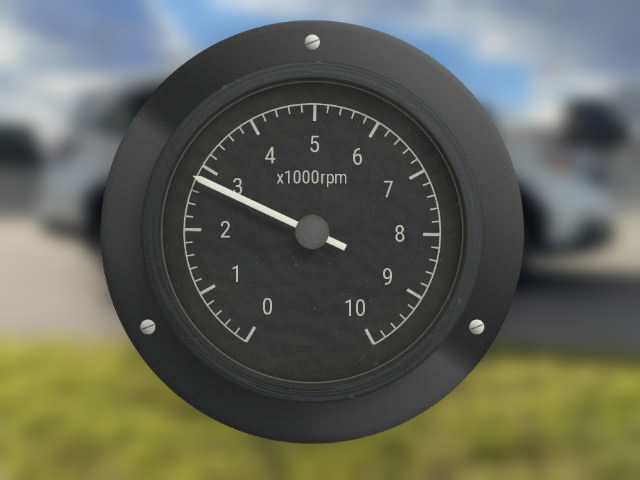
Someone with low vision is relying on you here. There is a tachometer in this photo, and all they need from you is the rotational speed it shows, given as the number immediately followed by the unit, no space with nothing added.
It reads 2800rpm
